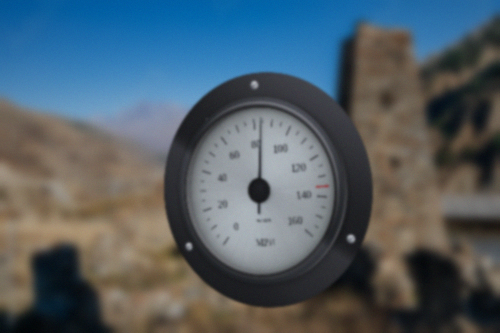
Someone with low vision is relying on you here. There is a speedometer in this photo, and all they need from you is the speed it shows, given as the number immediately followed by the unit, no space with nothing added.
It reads 85mph
